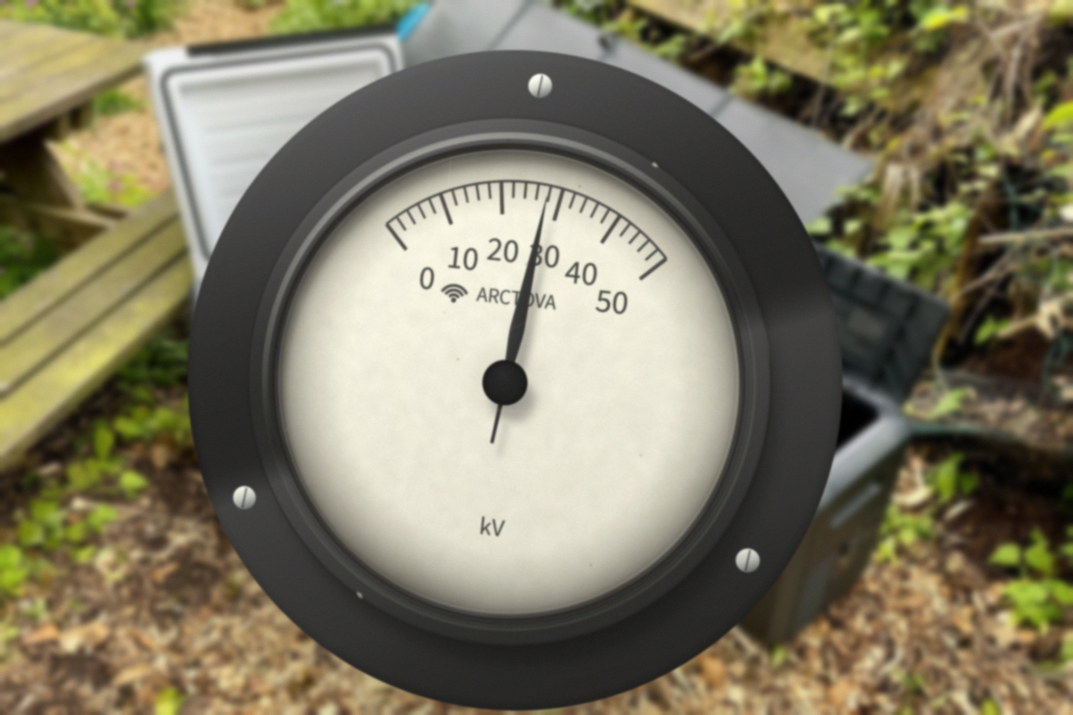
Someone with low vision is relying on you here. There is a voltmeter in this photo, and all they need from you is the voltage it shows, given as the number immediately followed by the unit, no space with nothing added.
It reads 28kV
